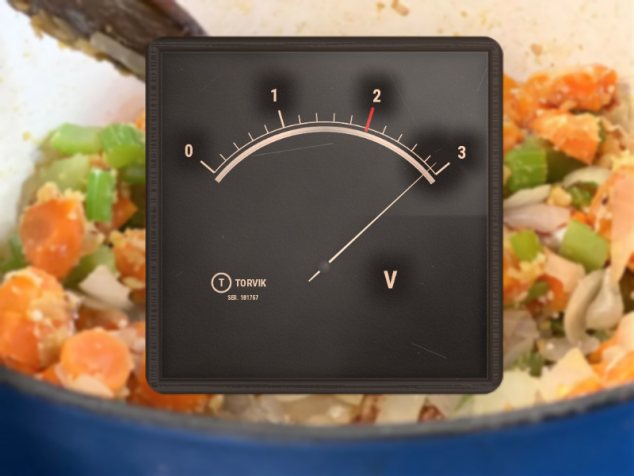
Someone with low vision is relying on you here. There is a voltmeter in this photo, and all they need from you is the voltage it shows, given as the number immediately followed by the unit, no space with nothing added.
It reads 2.9V
